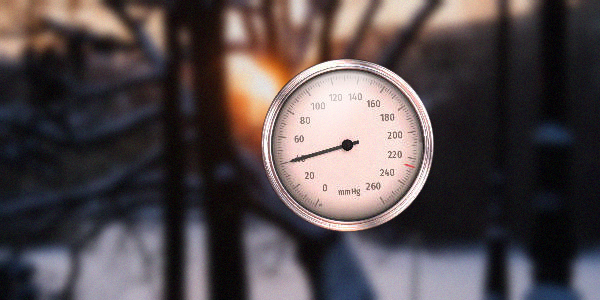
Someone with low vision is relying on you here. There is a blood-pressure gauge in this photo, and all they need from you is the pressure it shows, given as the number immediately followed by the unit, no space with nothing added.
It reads 40mmHg
